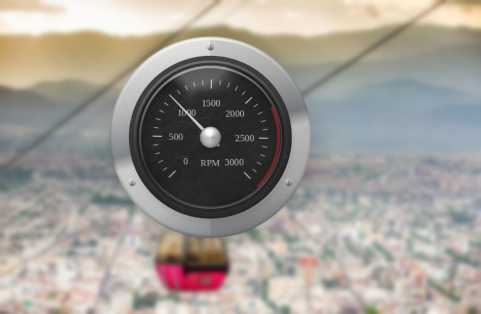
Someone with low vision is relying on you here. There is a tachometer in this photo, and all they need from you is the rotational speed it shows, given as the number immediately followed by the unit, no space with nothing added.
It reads 1000rpm
